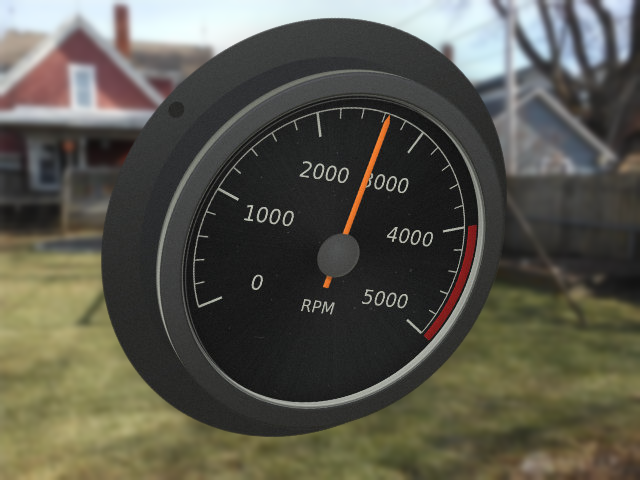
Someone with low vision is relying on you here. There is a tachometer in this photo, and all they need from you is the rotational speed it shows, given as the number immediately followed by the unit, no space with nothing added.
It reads 2600rpm
